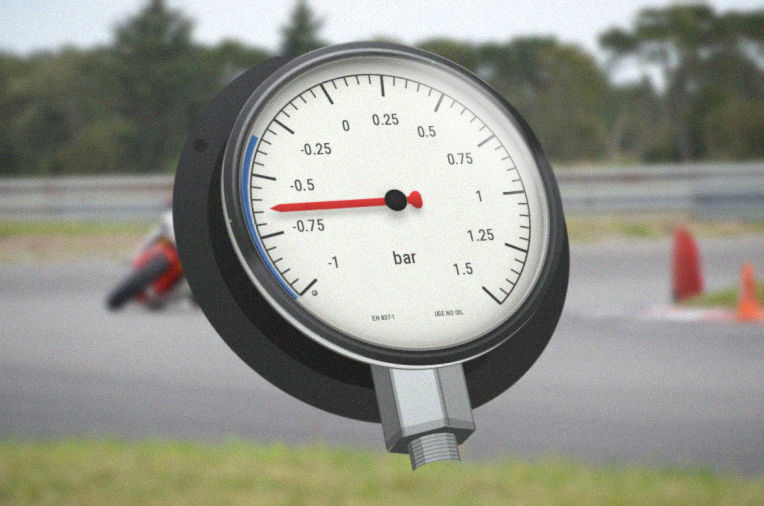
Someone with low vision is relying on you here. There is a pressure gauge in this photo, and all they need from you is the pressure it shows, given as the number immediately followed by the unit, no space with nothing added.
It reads -0.65bar
